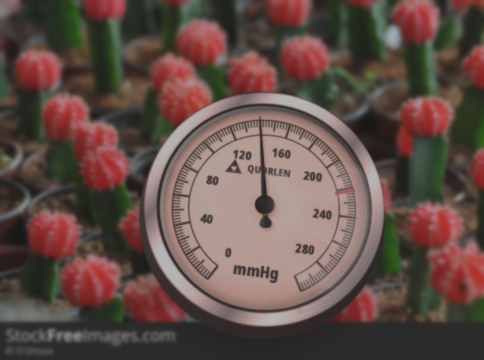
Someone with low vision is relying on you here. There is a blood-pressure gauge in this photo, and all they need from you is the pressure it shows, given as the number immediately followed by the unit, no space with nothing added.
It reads 140mmHg
